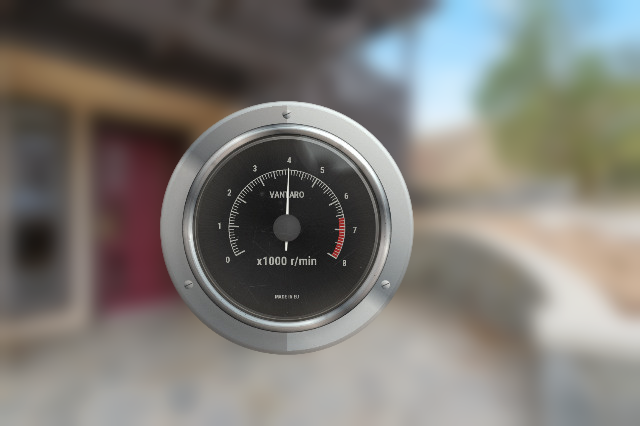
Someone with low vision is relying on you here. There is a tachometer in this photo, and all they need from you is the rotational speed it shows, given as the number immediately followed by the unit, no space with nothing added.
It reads 4000rpm
